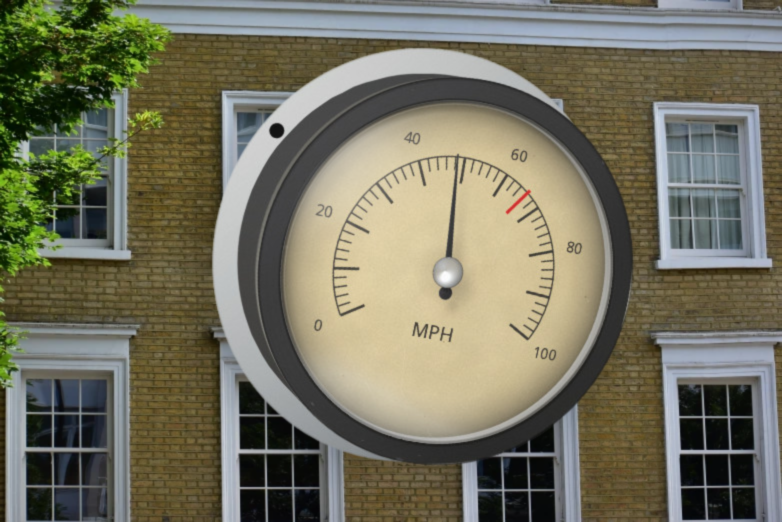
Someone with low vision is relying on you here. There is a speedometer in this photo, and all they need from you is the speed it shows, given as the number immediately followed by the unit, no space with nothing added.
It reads 48mph
